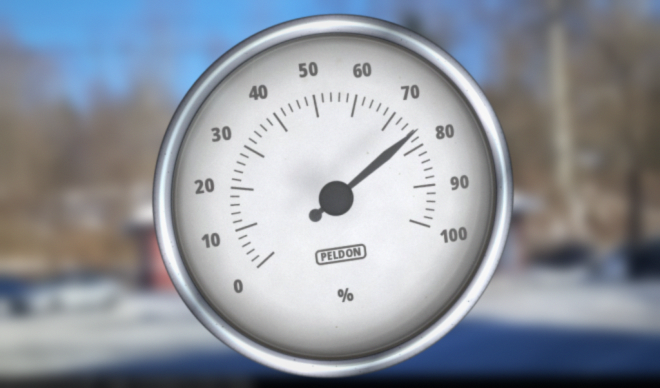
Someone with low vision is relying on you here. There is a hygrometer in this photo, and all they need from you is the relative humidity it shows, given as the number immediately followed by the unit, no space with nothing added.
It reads 76%
